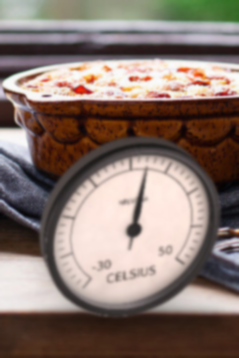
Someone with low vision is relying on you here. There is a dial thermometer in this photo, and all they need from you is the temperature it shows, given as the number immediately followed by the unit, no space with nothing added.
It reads 14°C
